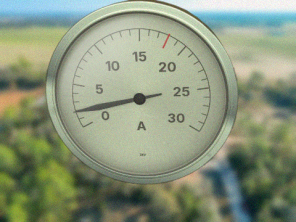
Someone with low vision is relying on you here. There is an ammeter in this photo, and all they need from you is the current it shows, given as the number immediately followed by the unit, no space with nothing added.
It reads 2A
